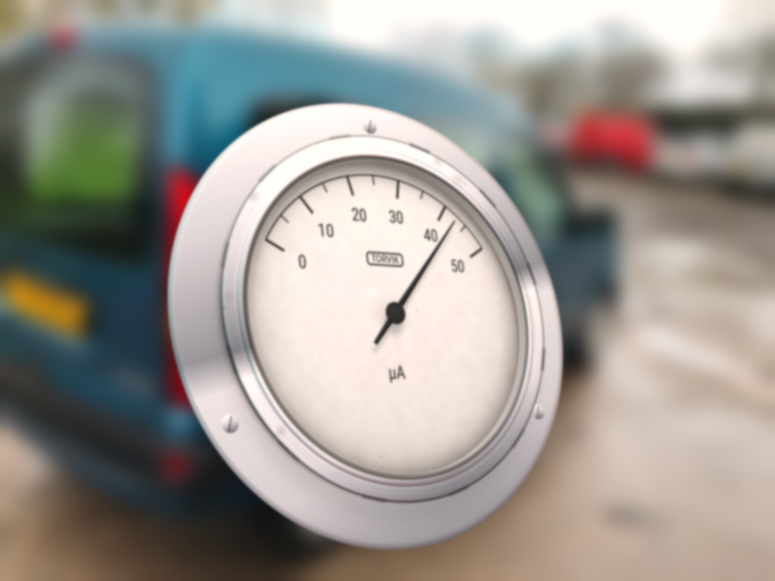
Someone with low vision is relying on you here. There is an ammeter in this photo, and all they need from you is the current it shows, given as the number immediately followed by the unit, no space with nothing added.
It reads 42.5µA
